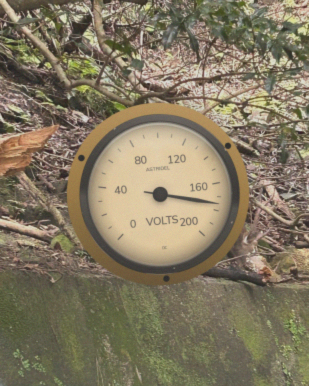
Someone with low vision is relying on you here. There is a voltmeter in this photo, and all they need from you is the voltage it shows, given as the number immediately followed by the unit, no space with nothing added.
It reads 175V
